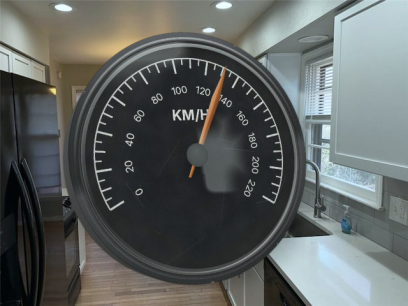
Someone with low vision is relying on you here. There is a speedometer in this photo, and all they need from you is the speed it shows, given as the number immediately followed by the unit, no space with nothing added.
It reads 130km/h
